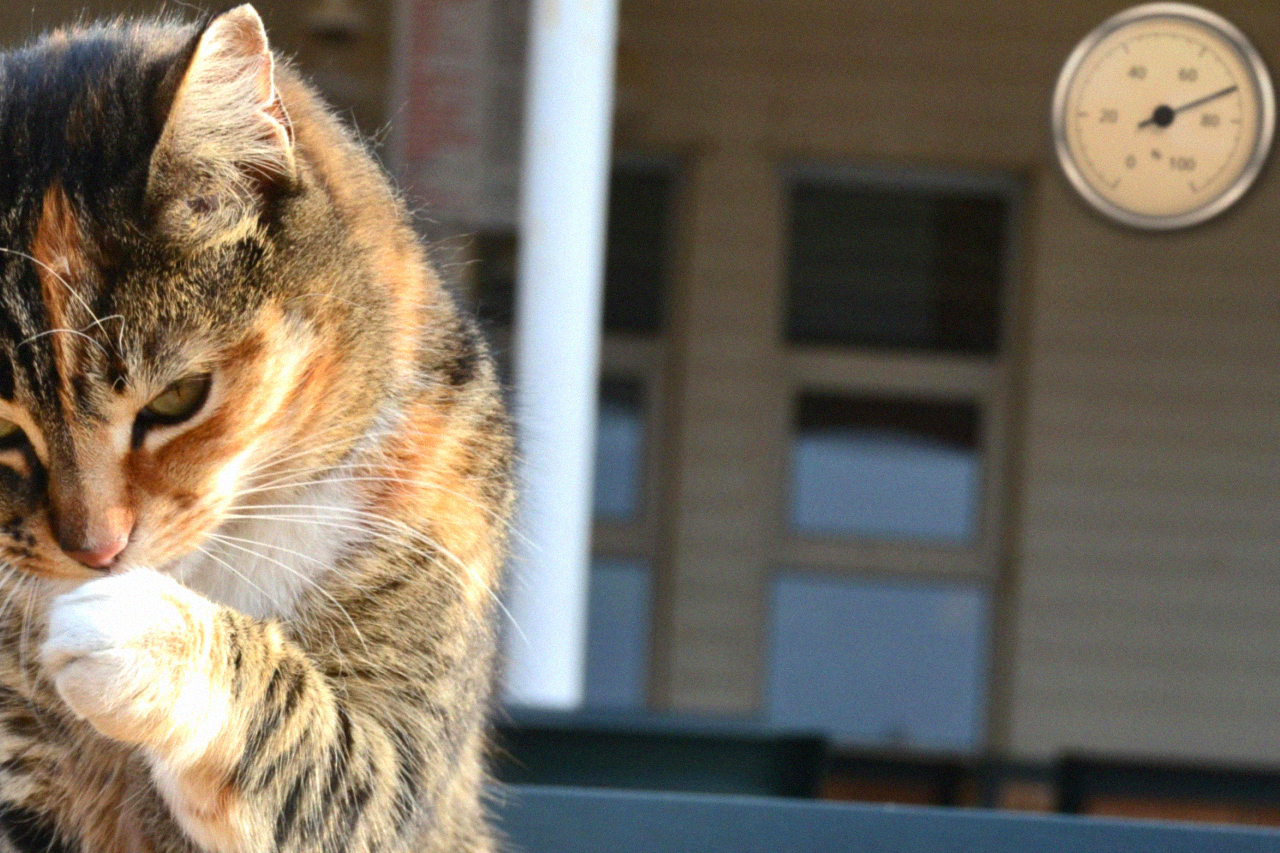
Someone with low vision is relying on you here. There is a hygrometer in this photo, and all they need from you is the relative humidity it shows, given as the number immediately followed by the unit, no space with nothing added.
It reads 72%
